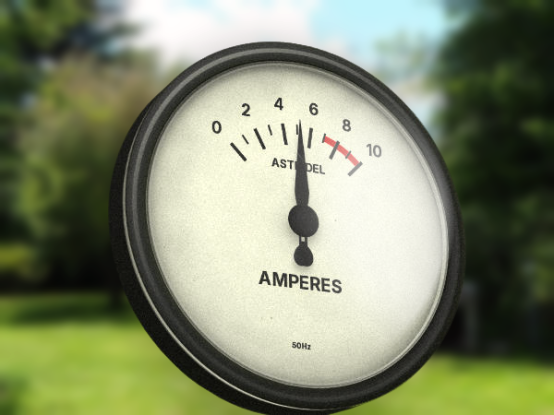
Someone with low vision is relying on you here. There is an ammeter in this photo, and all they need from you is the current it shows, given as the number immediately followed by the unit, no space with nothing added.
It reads 5A
